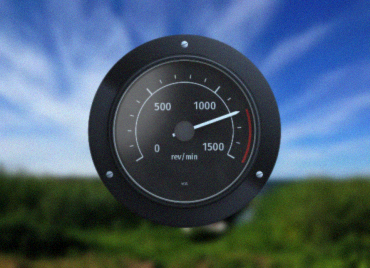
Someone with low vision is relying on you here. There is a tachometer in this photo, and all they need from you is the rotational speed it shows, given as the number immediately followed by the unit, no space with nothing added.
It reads 1200rpm
